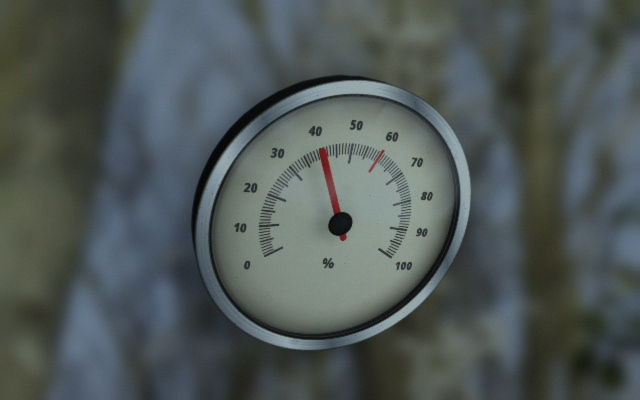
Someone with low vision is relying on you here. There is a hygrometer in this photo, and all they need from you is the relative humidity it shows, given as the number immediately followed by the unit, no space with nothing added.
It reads 40%
